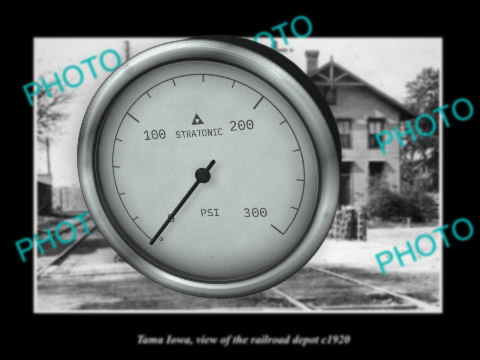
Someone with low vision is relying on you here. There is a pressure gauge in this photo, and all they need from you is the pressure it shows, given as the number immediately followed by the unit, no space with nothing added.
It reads 0psi
